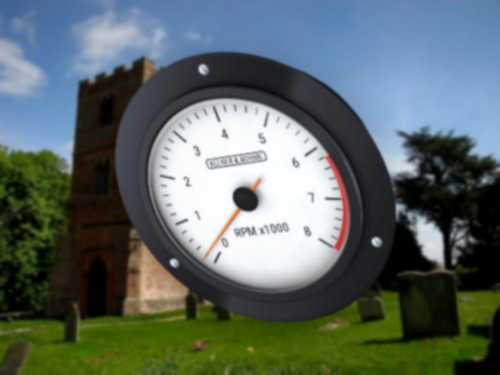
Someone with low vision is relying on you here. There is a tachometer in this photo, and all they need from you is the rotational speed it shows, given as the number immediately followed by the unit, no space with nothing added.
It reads 200rpm
